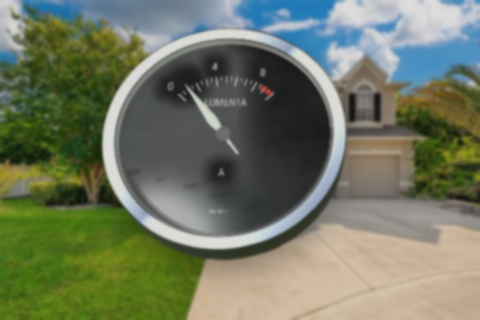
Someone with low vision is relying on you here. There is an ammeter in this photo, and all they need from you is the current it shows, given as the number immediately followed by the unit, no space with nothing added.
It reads 1A
